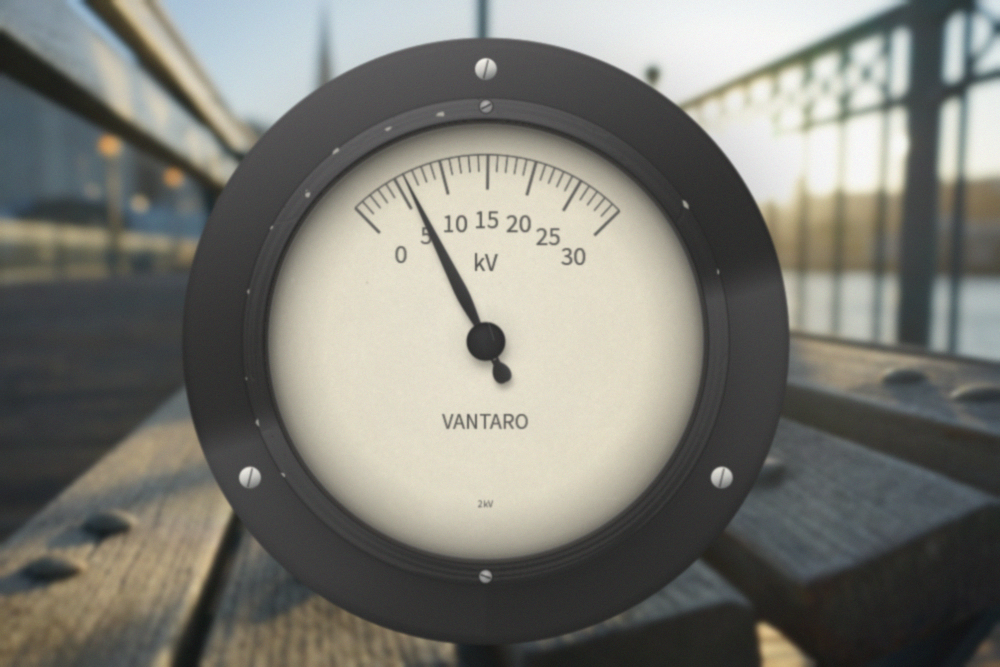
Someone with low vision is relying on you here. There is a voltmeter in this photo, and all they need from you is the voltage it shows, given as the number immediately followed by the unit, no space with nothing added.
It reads 6kV
